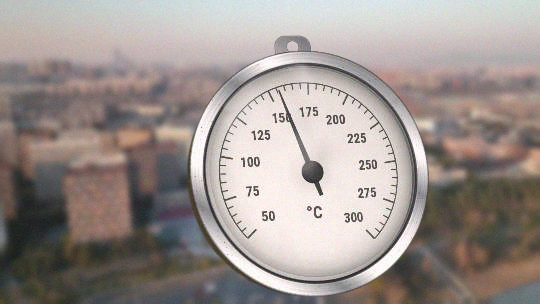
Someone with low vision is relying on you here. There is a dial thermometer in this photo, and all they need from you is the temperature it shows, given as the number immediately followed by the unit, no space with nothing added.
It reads 155°C
